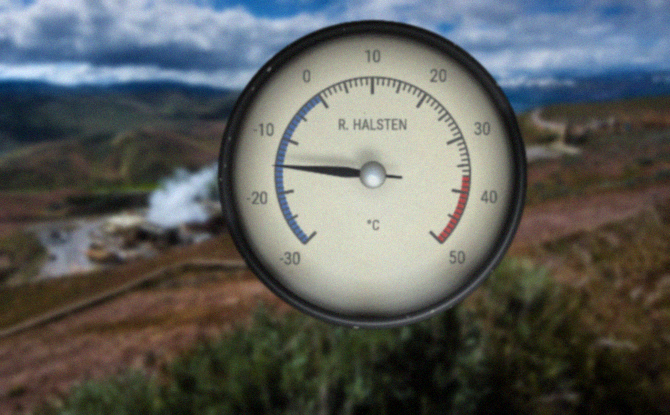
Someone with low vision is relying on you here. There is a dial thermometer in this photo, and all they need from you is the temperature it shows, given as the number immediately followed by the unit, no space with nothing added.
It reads -15°C
